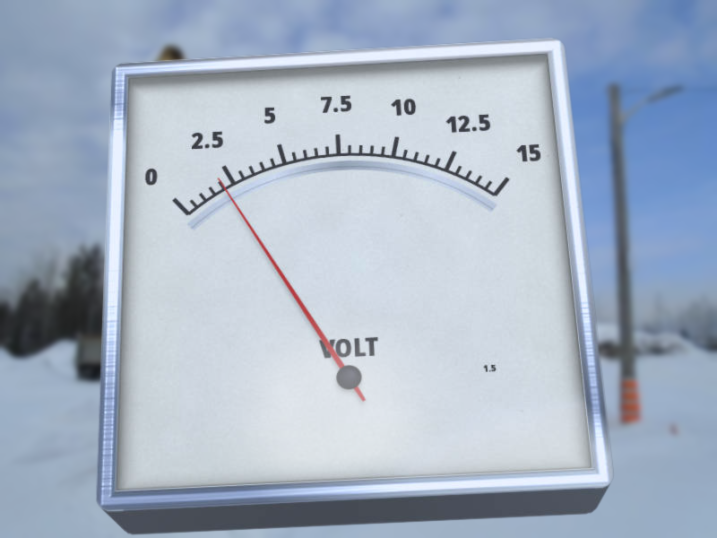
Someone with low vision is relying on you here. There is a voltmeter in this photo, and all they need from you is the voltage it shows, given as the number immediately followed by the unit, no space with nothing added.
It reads 2V
